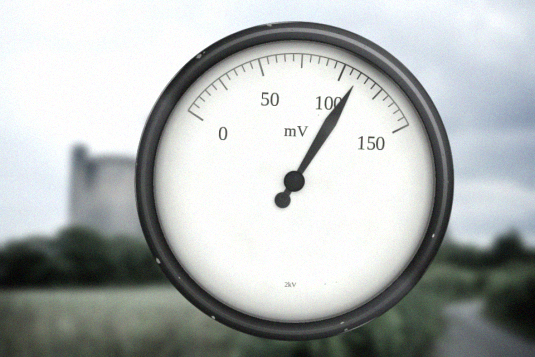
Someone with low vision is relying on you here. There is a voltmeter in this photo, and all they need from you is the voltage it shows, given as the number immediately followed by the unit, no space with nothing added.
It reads 110mV
